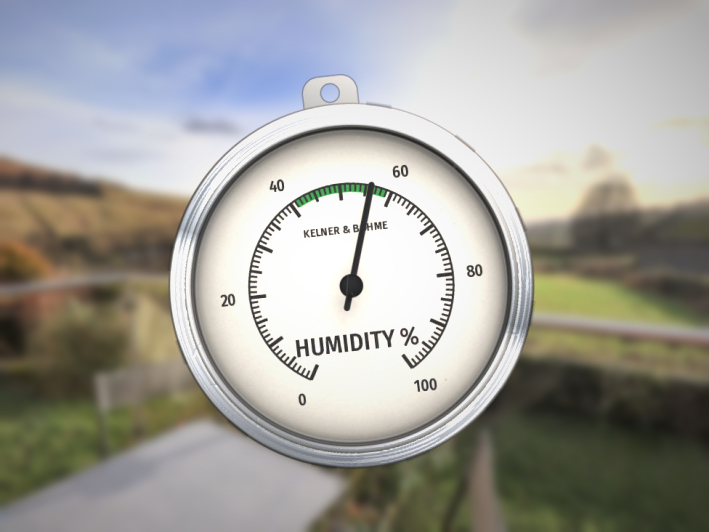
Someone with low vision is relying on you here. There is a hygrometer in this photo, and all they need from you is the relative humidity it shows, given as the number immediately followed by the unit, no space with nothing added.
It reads 56%
